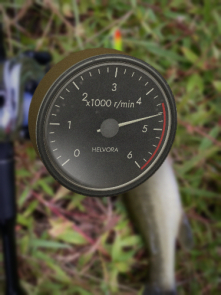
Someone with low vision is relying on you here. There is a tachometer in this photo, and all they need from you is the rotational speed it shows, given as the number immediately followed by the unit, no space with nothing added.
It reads 4600rpm
